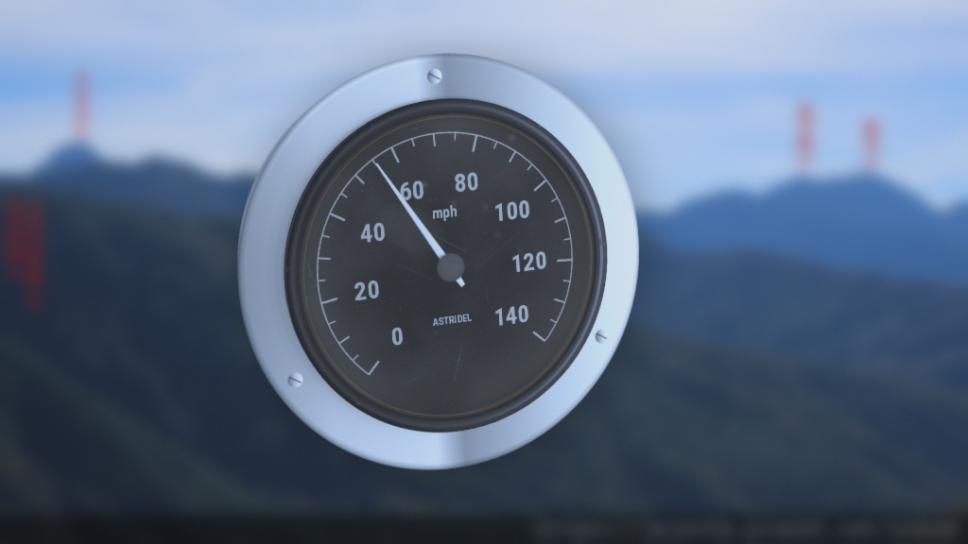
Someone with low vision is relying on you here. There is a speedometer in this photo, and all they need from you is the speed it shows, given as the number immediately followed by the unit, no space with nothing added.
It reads 55mph
